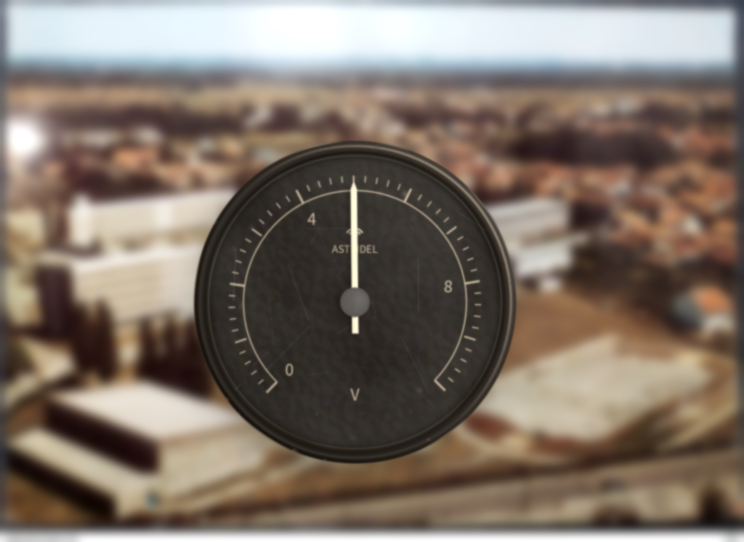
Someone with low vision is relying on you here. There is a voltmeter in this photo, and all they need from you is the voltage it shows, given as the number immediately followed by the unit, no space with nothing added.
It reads 5V
